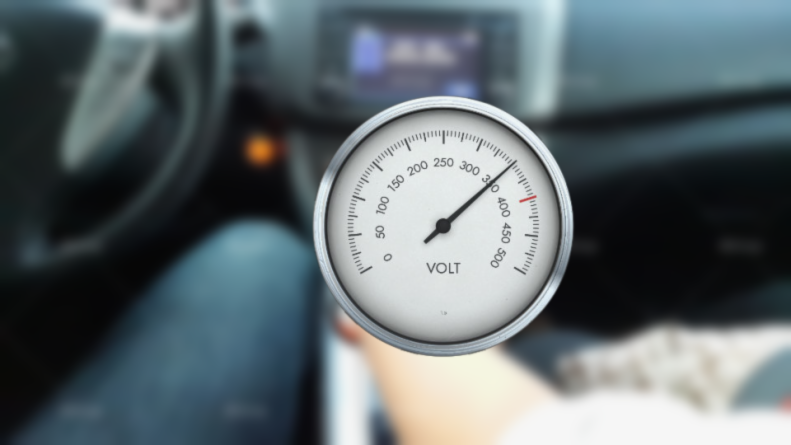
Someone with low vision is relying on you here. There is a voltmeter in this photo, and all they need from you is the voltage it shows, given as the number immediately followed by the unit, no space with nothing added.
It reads 350V
